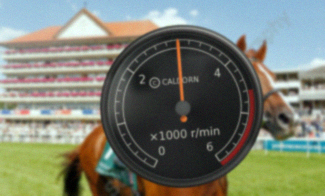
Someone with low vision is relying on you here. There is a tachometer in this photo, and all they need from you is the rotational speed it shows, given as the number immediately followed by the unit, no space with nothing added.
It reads 3000rpm
